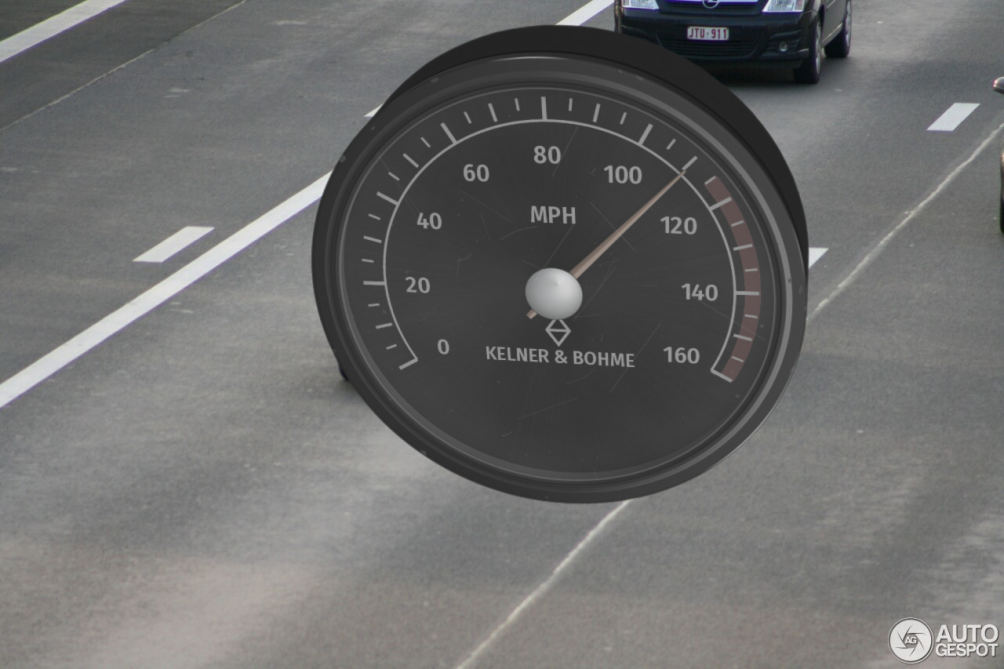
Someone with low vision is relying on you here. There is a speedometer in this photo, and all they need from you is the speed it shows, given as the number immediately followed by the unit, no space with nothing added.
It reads 110mph
